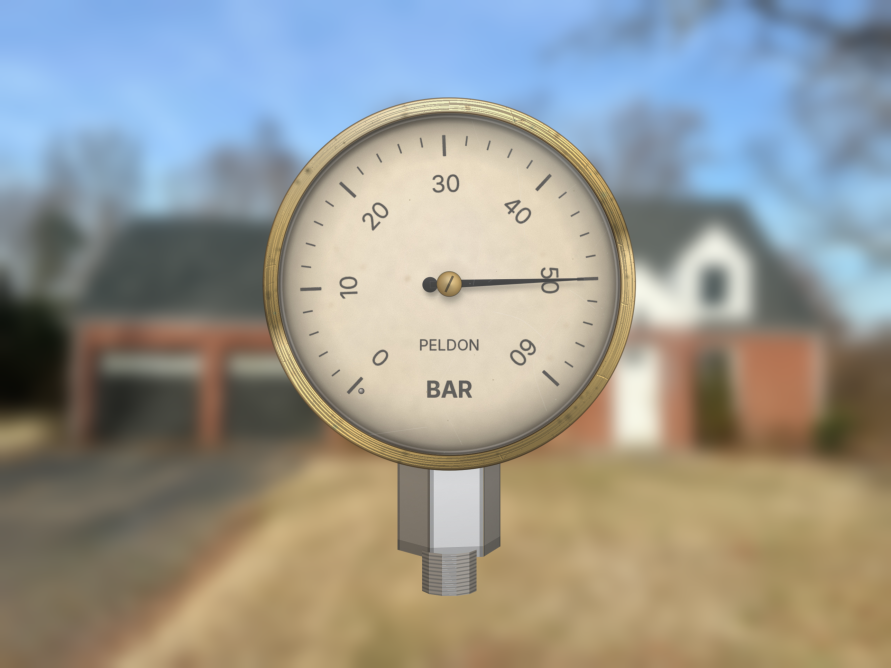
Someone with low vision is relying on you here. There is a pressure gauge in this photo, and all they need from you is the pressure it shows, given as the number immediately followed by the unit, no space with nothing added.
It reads 50bar
